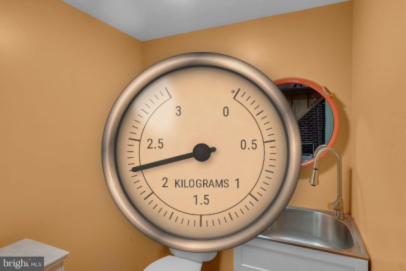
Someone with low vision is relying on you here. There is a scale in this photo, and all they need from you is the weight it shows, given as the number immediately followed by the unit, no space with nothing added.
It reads 2.25kg
